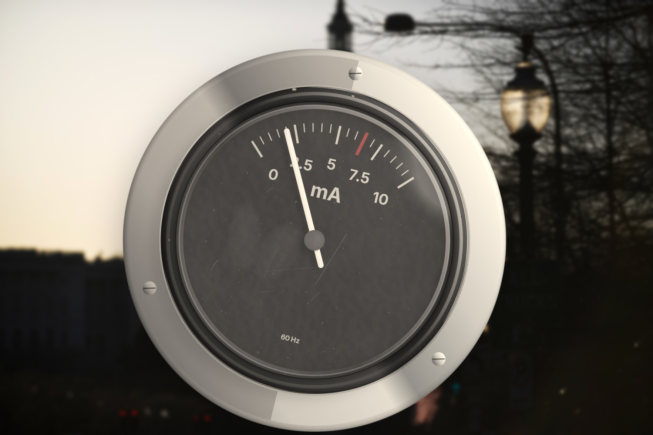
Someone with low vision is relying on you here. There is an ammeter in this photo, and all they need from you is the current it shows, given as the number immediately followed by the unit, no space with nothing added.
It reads 2mA
